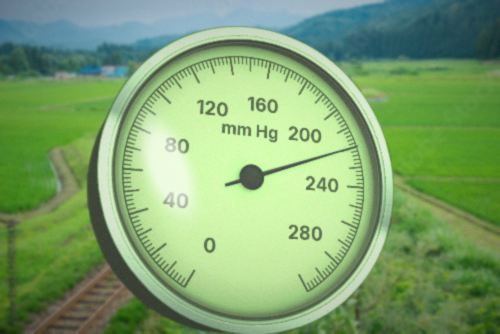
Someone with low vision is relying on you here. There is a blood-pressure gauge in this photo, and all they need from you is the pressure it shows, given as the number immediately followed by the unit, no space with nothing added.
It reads 220mmHg
